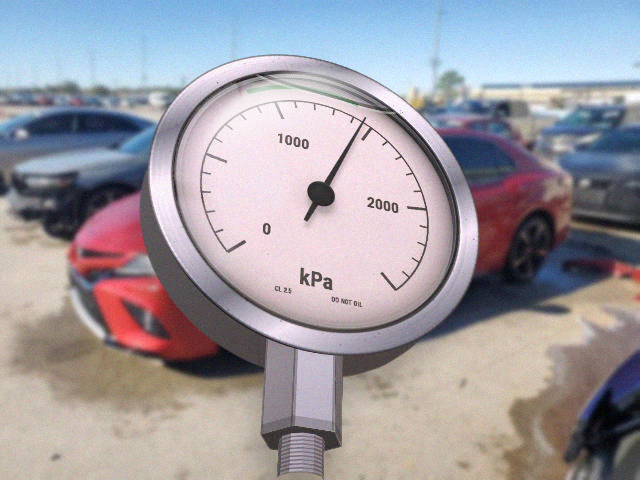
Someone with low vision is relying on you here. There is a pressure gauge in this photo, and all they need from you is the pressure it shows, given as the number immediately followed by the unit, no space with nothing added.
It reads 1450kPa
